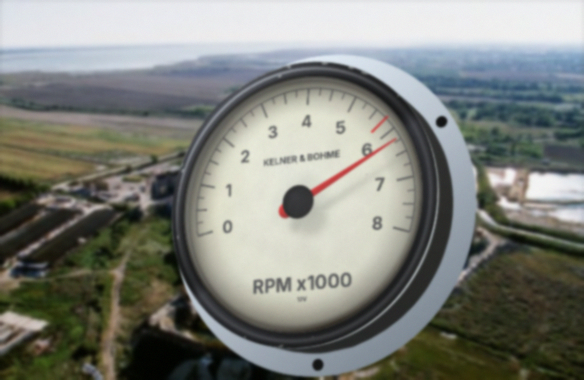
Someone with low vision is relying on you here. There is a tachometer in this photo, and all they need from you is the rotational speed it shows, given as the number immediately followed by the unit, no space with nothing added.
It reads 6250rpm
